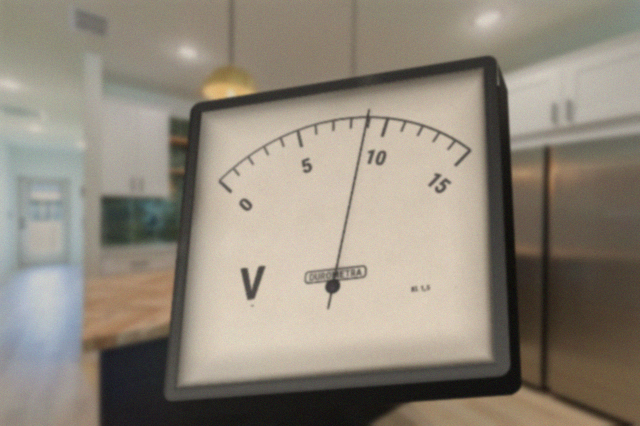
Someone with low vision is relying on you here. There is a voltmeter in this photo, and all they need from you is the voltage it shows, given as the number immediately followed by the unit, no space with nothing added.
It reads 9V
